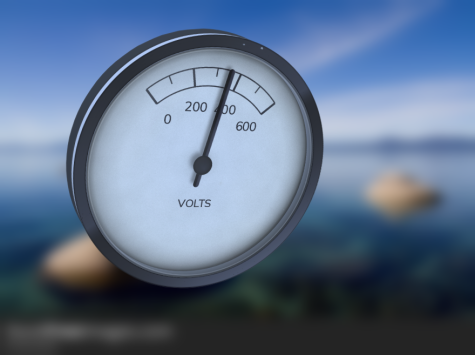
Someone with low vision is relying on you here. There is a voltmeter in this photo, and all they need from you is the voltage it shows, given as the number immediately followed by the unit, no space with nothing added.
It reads 350V
